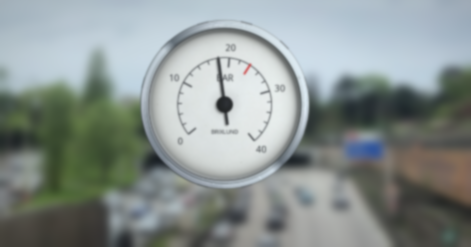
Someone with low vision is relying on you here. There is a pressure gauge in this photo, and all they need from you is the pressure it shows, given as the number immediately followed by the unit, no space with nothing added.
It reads 18bar
